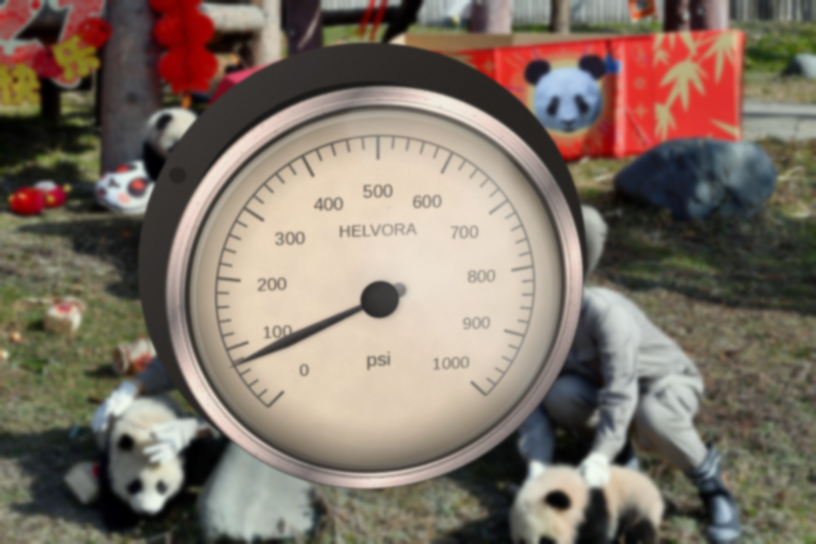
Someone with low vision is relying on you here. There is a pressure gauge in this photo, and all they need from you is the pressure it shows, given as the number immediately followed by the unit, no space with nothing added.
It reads 80psi
